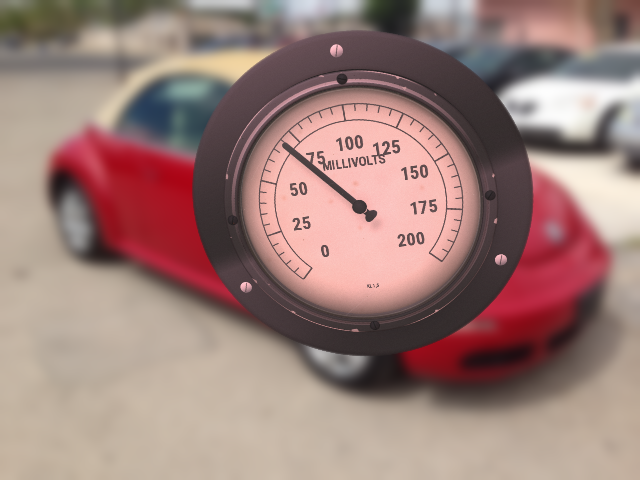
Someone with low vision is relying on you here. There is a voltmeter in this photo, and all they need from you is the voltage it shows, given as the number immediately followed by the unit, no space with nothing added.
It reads 70mV
